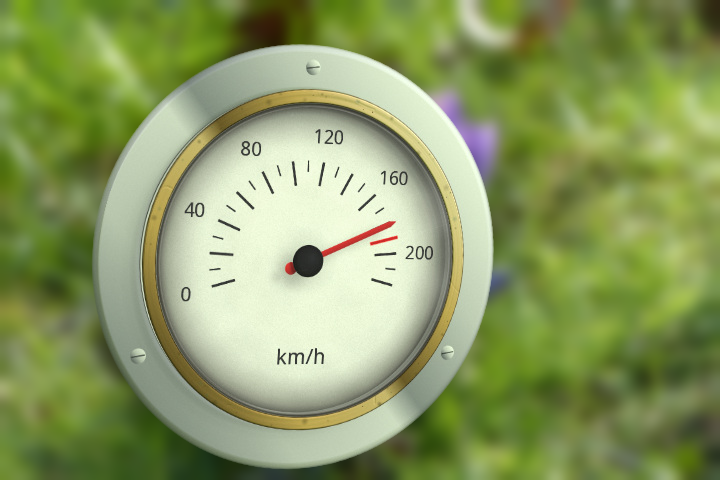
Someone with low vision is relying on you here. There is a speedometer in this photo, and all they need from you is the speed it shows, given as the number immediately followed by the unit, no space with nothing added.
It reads 180km/h
